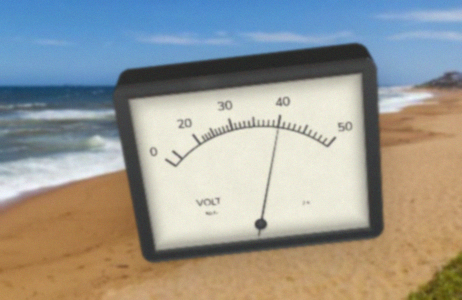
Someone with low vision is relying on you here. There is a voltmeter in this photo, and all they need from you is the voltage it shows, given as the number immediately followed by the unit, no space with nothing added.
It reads 40V
